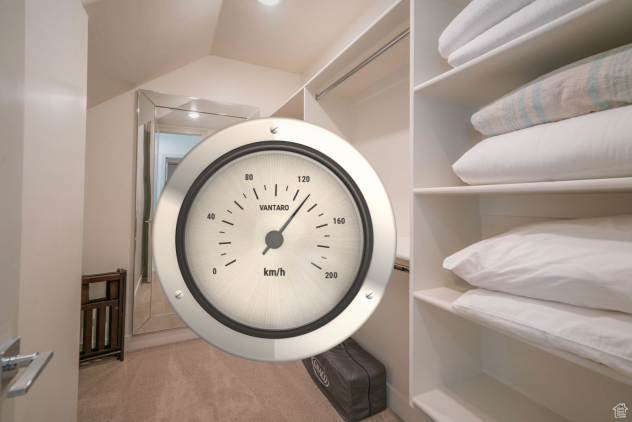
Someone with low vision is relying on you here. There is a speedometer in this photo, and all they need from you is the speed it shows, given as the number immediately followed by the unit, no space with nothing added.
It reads 130km/h
